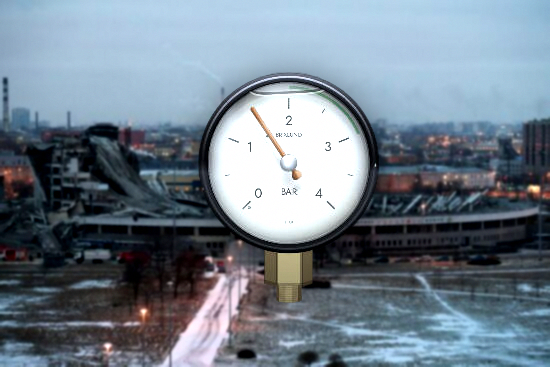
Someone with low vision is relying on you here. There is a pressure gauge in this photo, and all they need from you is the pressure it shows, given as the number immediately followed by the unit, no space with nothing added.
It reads 1.5bar
